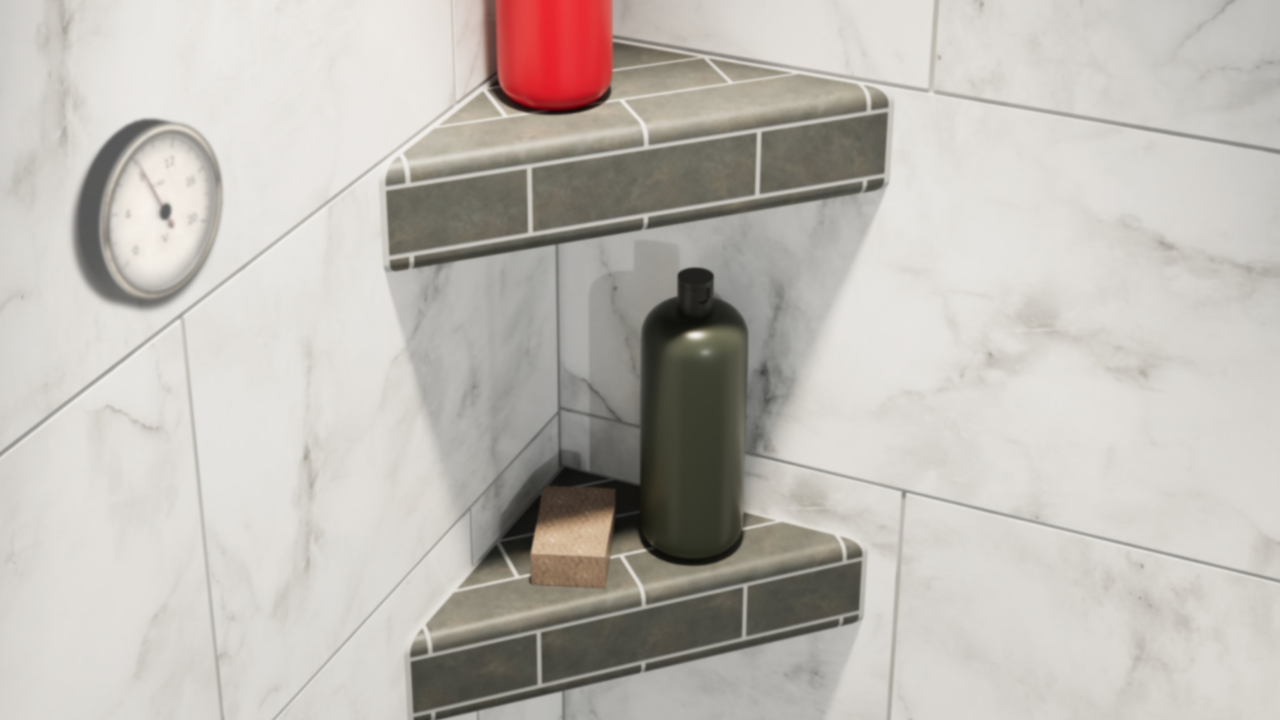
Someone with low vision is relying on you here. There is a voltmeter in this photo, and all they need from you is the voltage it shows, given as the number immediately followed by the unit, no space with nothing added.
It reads 8V
